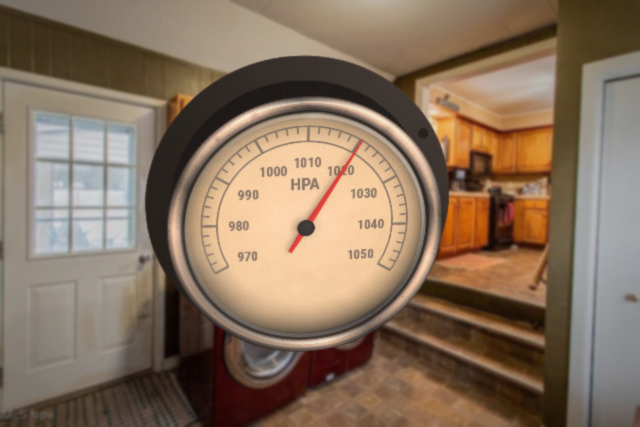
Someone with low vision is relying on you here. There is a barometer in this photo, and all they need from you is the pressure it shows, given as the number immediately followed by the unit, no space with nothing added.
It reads 1020hPa
